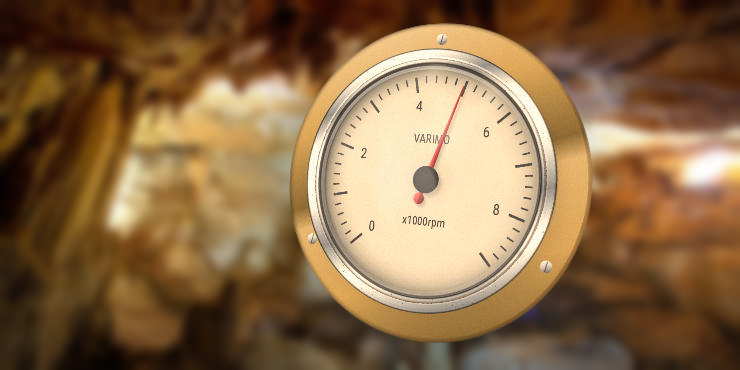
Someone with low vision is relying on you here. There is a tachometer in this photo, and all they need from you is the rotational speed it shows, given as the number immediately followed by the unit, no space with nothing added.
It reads 5000rpm
